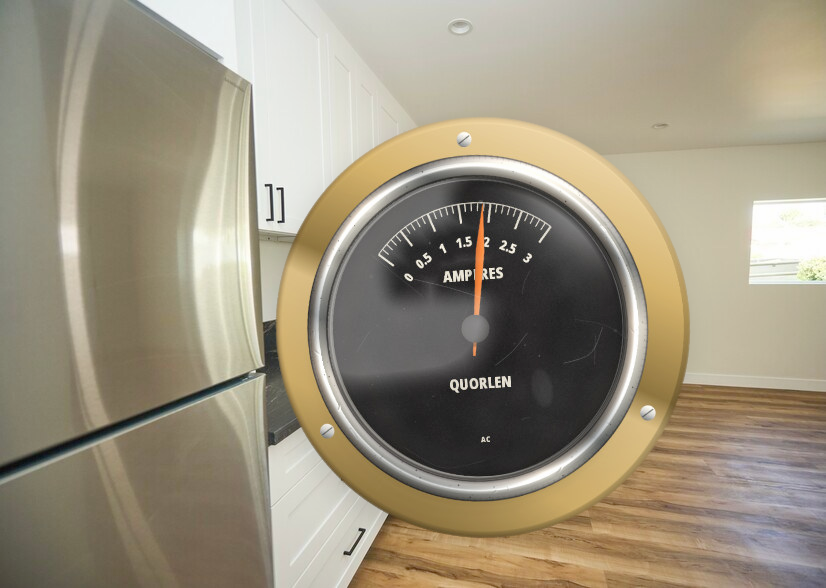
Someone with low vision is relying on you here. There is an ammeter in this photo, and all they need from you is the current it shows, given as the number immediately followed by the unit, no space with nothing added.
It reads 1.9A
